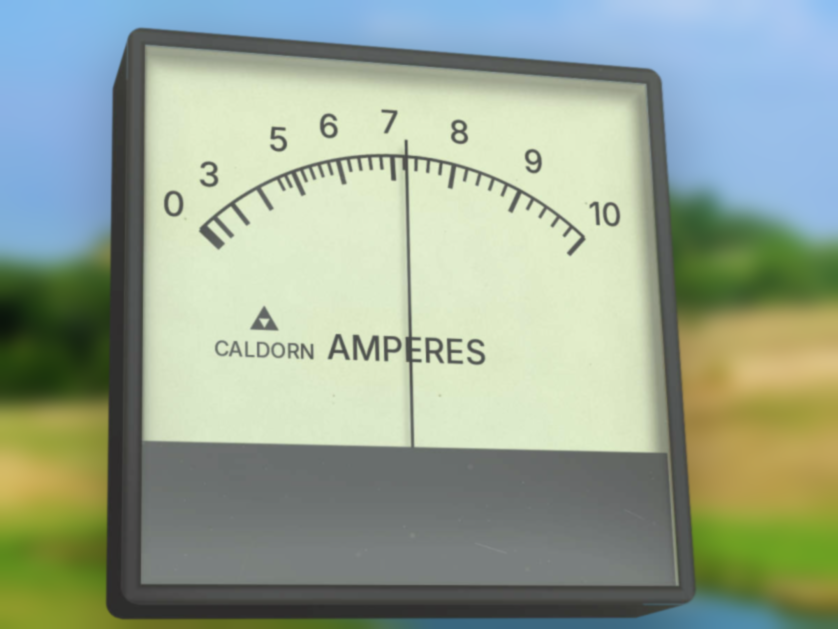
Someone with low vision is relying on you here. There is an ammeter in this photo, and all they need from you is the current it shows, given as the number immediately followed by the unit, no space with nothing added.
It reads 7.2A
